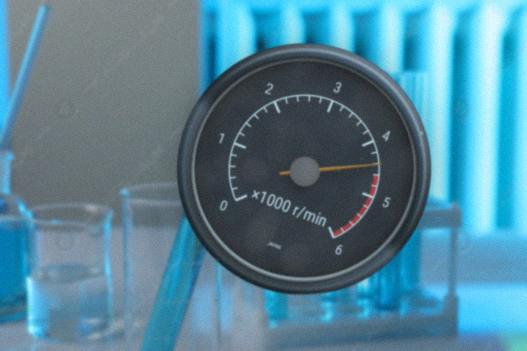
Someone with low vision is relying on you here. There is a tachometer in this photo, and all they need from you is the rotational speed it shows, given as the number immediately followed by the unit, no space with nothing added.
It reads 4400rpm
